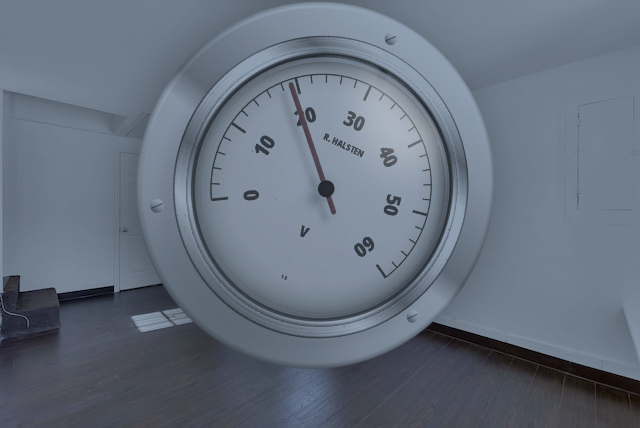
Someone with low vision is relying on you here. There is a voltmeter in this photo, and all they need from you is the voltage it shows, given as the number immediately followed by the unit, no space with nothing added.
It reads 19V
